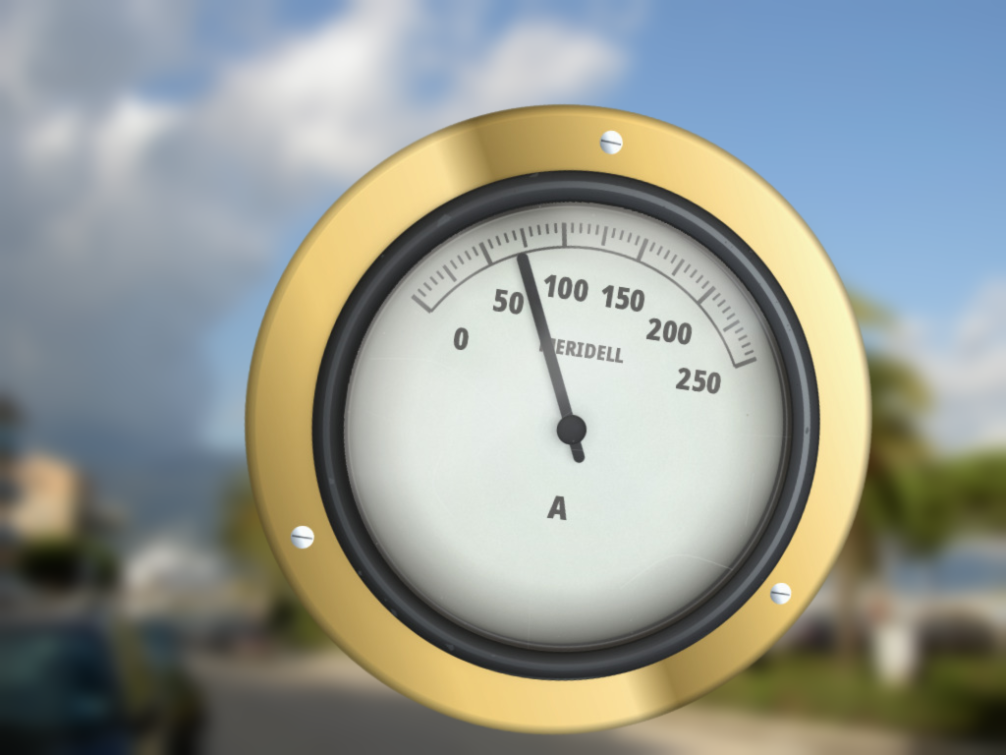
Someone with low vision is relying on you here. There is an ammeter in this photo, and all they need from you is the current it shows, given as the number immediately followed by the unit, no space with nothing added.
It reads 70A
